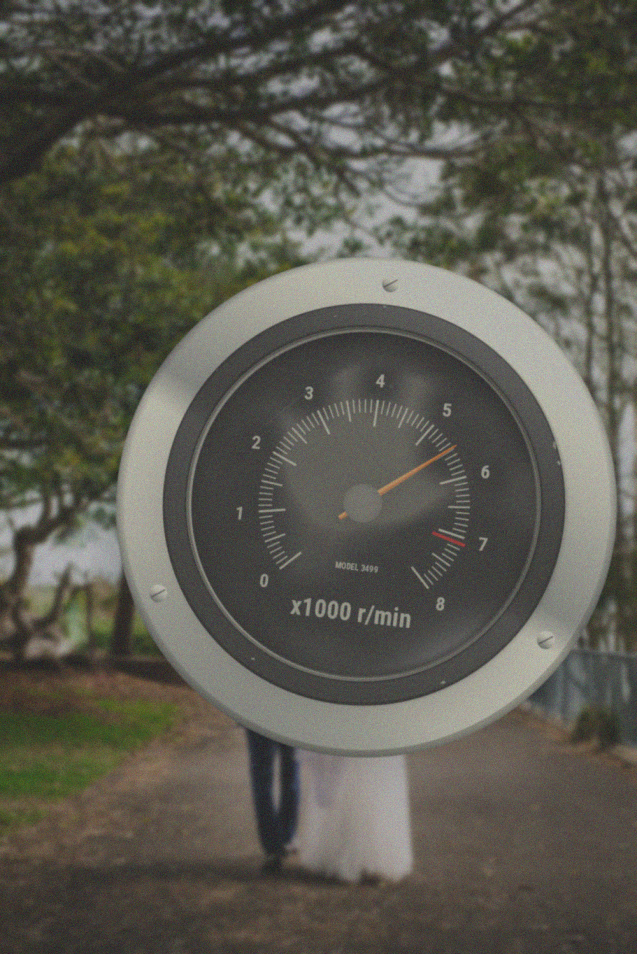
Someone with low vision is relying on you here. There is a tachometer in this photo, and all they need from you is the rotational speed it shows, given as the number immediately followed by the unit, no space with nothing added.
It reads 5500rpm
